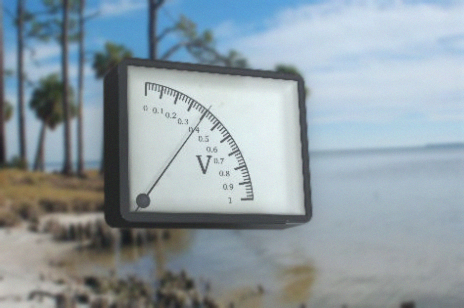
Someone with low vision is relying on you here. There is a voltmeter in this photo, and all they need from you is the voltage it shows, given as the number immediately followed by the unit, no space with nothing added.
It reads 0.4V
